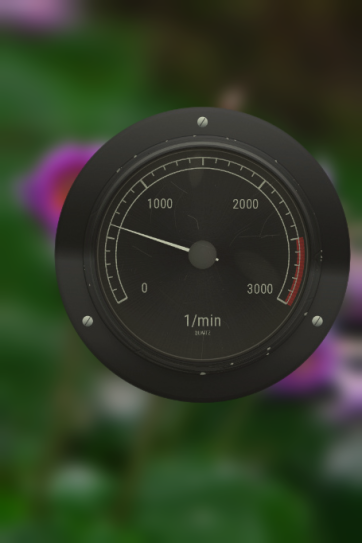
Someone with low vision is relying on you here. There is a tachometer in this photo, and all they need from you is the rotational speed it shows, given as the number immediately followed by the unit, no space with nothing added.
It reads 600rpm
